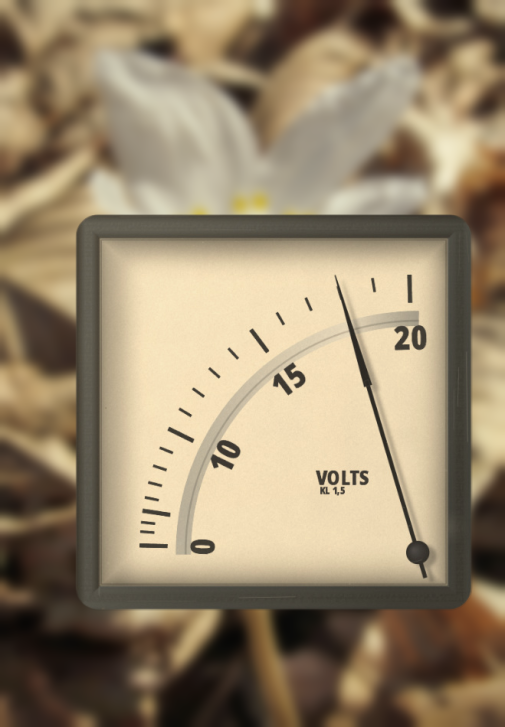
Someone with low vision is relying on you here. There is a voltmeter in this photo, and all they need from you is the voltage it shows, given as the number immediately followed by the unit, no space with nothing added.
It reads 18V
